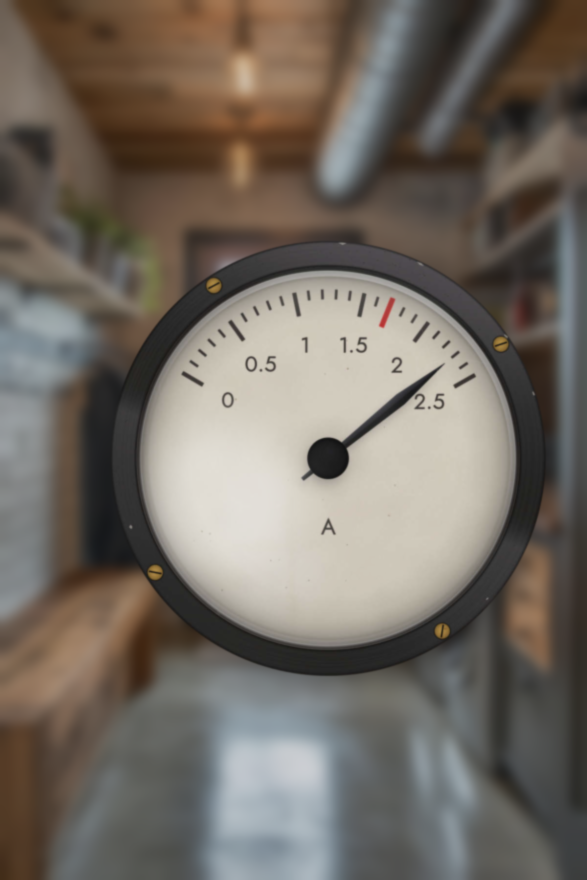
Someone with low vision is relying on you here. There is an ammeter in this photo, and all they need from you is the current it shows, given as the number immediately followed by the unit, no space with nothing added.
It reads 2.3A
